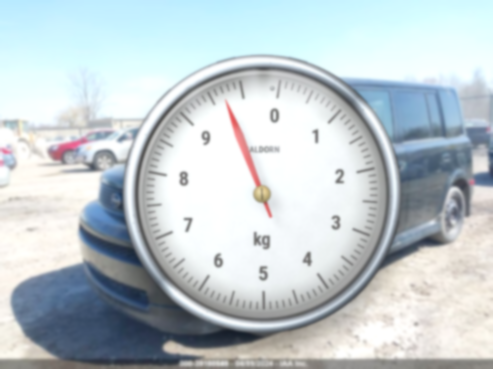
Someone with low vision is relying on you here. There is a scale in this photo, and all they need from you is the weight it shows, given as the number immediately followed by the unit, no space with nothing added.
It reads 9.7kg
